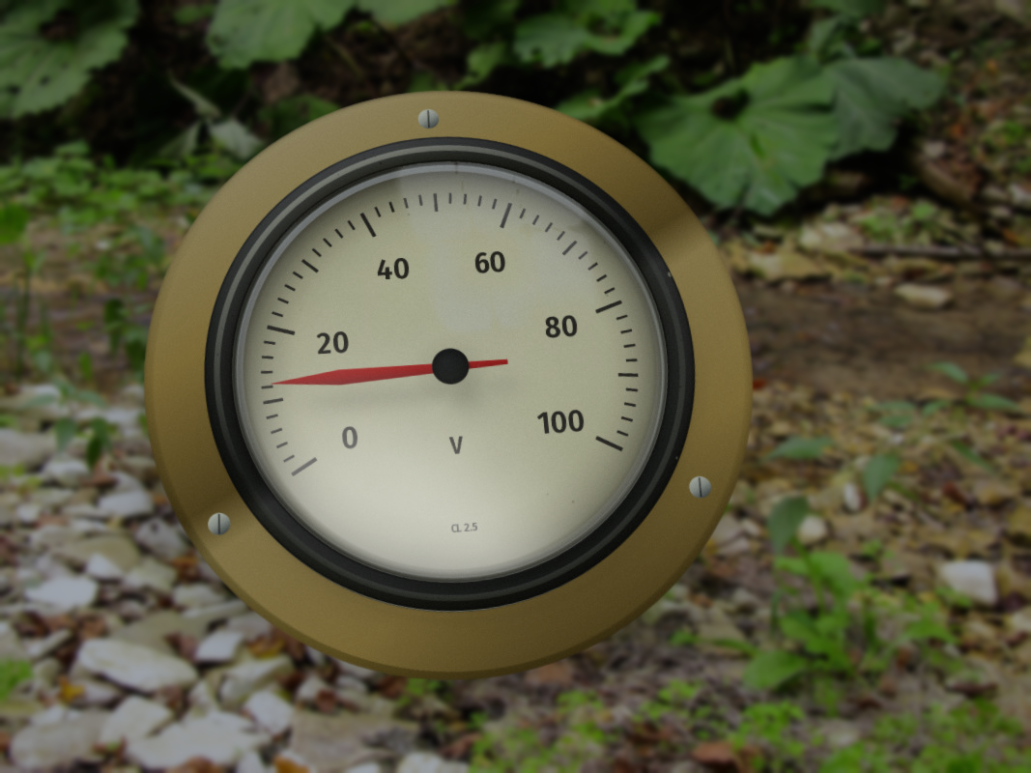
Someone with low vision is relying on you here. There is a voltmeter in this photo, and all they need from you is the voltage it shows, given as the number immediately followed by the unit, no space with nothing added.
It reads 12V
